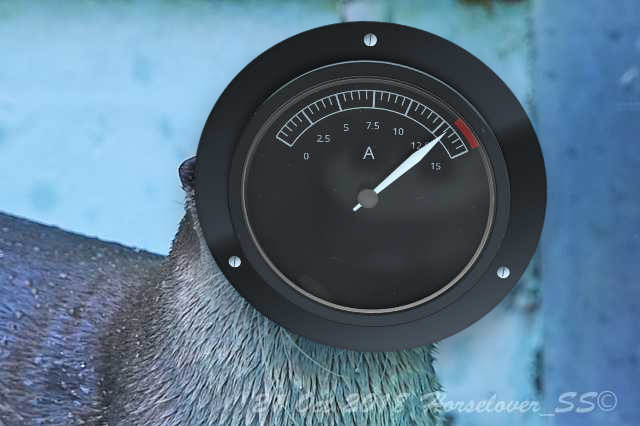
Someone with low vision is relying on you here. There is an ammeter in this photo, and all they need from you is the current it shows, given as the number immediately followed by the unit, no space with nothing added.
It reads 13A
